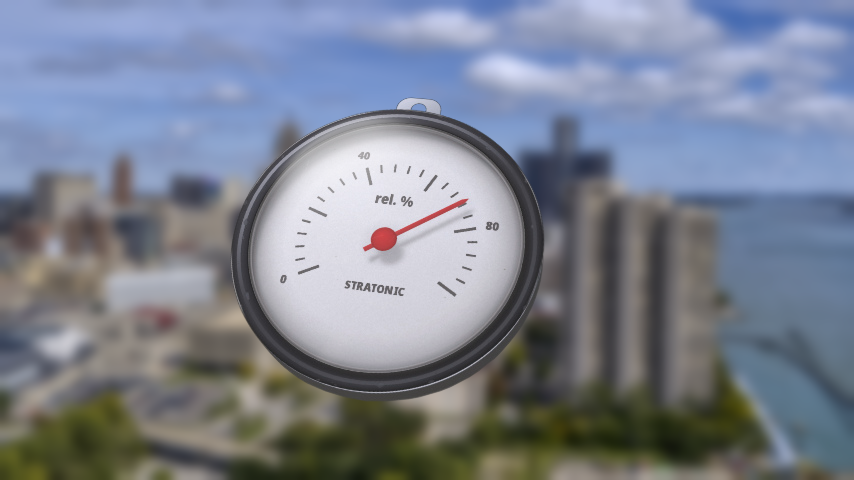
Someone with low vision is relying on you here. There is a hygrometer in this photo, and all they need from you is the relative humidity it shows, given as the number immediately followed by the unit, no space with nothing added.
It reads 72%
